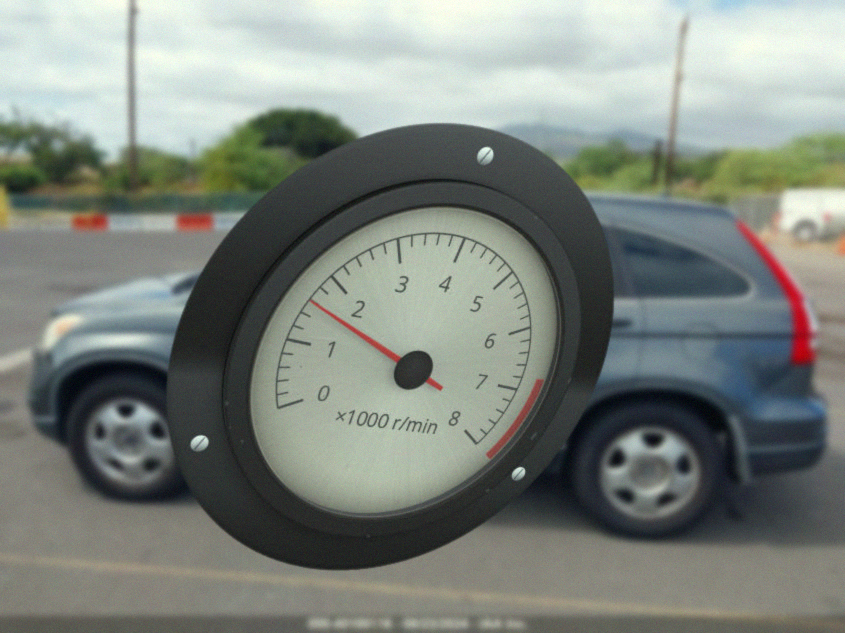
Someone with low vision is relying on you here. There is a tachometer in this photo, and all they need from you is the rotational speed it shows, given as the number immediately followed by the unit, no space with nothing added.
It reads 1600rpm
